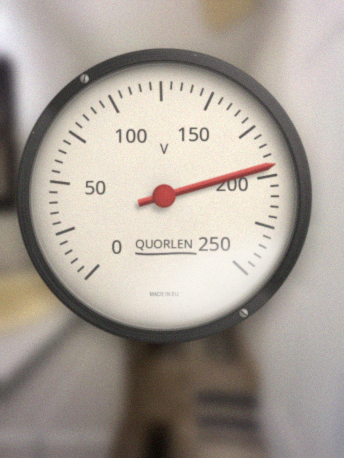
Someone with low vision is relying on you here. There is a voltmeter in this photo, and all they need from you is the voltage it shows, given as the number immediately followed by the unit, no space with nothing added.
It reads 195V
